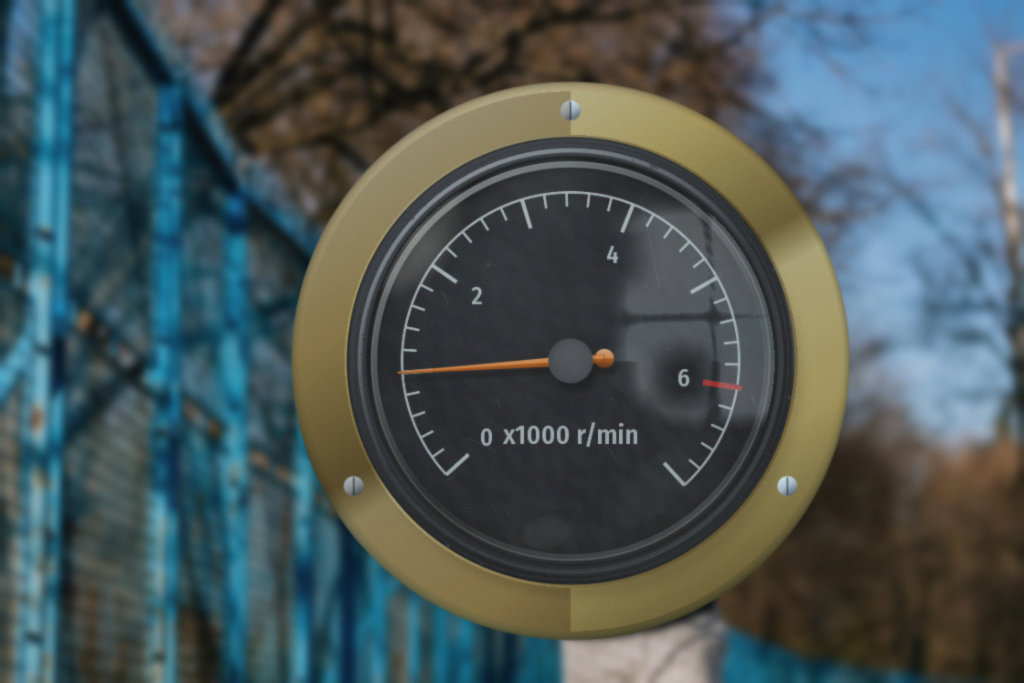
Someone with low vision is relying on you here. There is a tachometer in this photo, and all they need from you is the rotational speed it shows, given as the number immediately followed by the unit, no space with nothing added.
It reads 1000rpm
